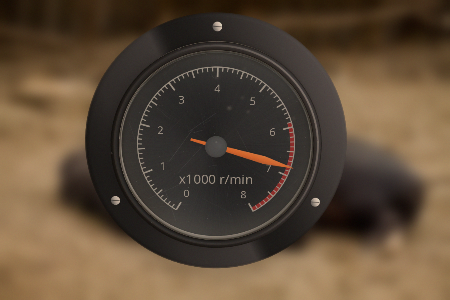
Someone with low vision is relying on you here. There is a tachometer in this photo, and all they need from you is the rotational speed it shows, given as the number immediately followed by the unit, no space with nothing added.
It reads 6800rpm
